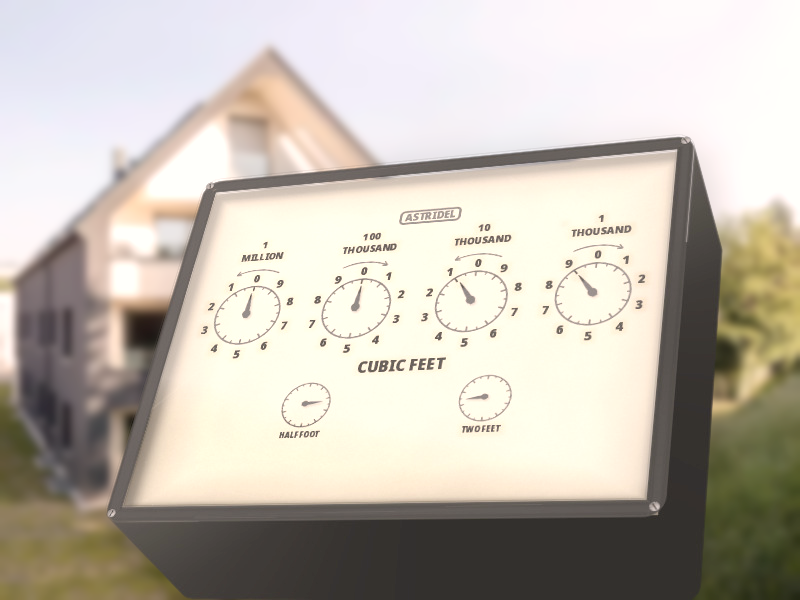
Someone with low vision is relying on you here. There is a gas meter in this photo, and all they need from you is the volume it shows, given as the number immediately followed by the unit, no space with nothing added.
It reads 900ft³
